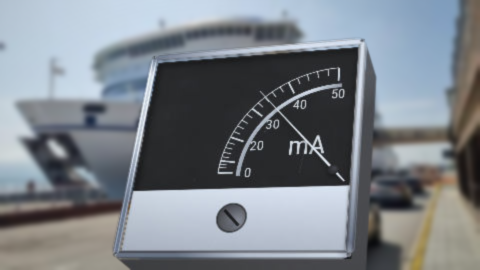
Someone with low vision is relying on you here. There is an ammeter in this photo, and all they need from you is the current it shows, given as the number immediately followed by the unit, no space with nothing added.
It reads 34mA
